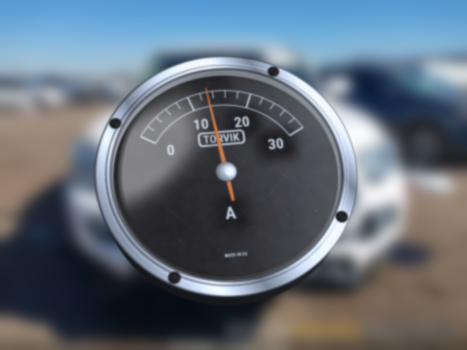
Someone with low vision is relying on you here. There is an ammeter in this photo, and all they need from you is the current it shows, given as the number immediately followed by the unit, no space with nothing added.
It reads 13A
